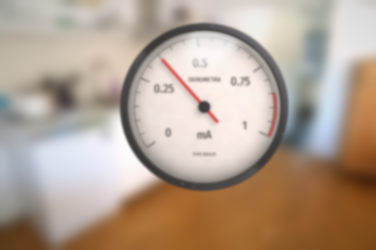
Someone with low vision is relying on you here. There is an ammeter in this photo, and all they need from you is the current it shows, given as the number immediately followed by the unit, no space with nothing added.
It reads 0.35mA
